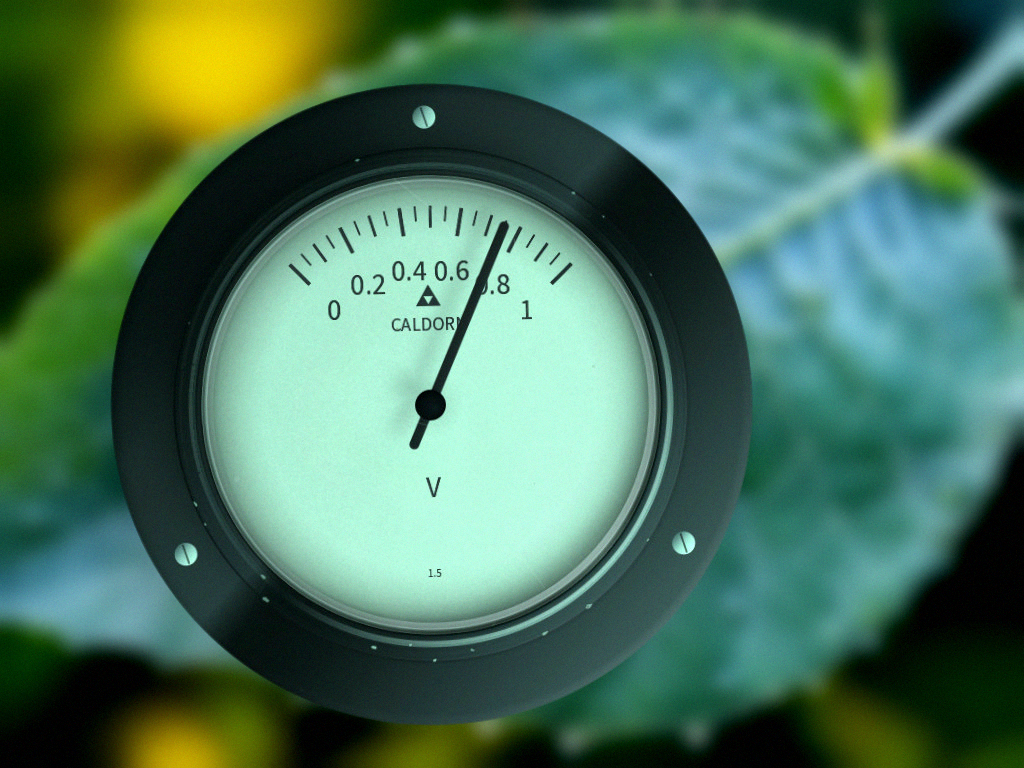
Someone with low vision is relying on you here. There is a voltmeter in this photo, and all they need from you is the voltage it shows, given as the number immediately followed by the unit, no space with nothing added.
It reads 0.75V
